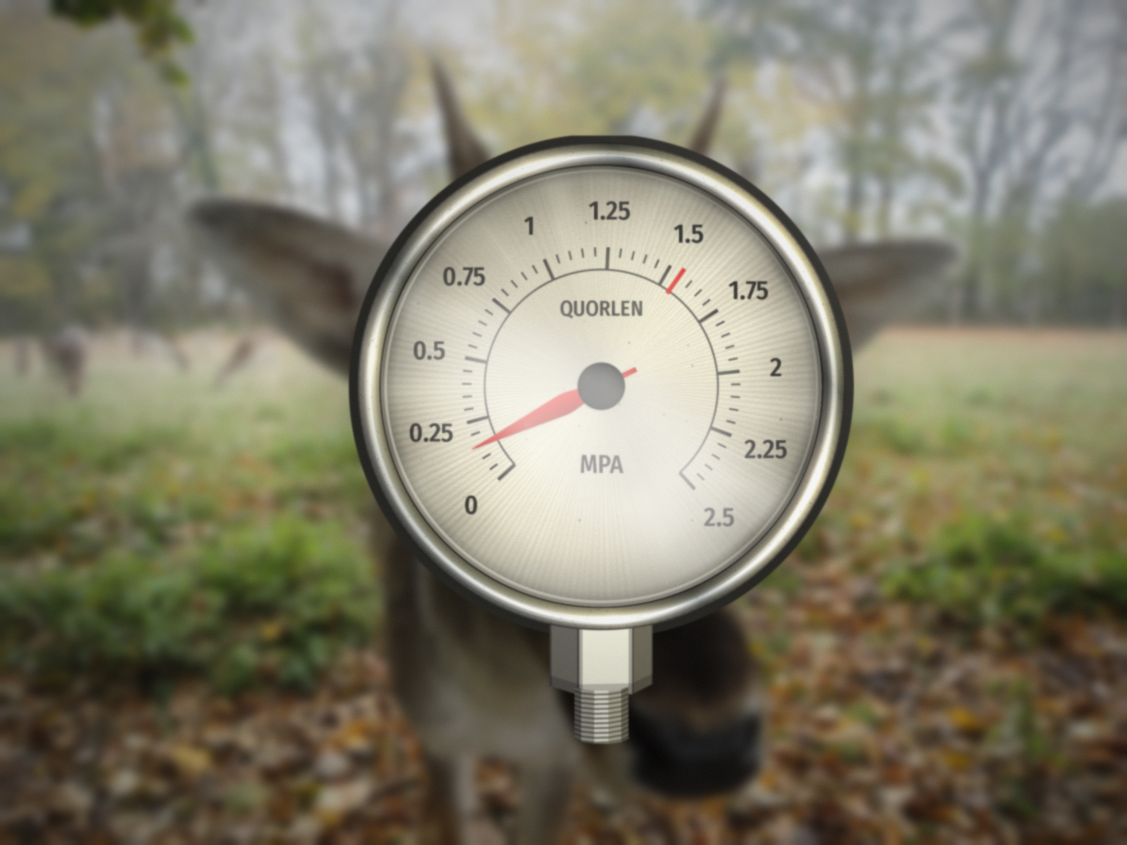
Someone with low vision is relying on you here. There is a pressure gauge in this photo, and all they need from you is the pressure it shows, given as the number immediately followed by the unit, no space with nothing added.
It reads 0.15MPa
